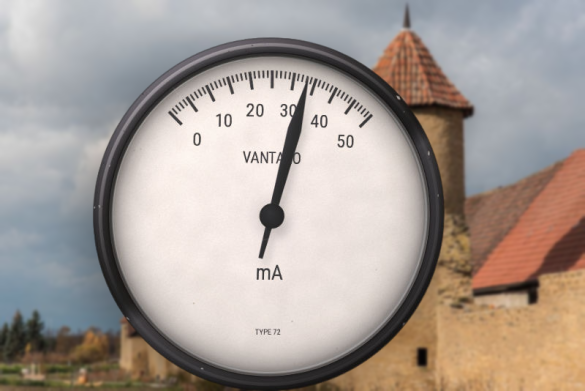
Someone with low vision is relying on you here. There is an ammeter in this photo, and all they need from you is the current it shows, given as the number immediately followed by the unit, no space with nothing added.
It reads 33mA
